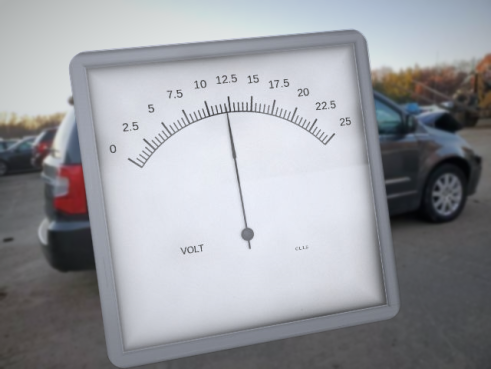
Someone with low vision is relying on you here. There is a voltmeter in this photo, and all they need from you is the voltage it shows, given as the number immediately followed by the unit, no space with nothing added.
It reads 12V
